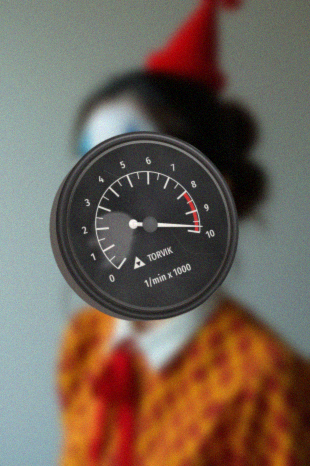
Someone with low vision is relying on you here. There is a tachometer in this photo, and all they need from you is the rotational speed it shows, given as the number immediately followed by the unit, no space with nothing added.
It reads 9750rpm
